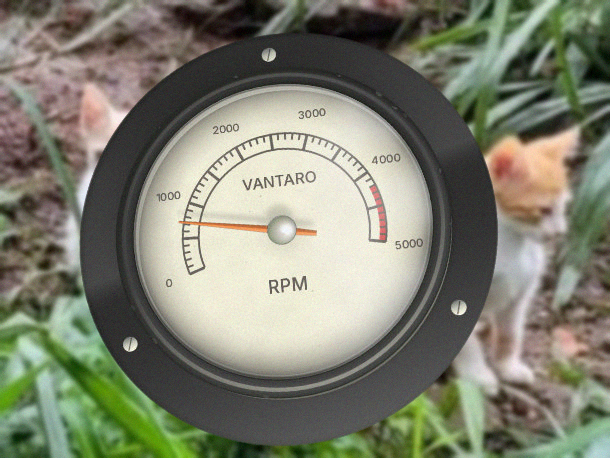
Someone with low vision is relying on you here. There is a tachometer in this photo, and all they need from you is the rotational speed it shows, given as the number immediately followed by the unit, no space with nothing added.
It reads 700rpm
